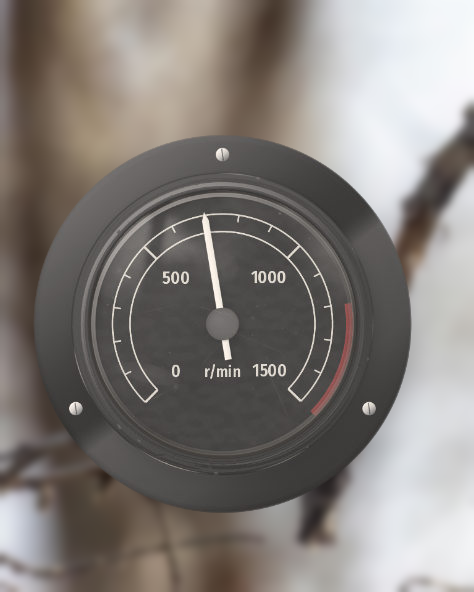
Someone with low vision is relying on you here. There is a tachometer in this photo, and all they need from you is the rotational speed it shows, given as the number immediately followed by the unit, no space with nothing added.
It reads 700rpm
